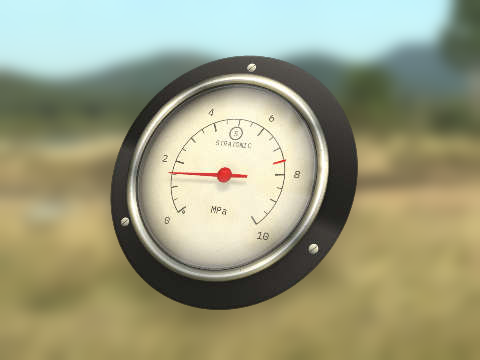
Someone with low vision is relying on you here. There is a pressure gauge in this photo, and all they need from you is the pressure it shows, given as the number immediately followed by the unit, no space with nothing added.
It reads 1.5MPa
